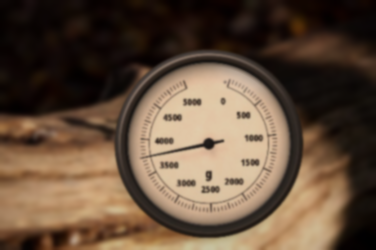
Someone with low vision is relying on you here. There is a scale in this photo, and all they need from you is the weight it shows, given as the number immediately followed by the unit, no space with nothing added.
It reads 3750g
